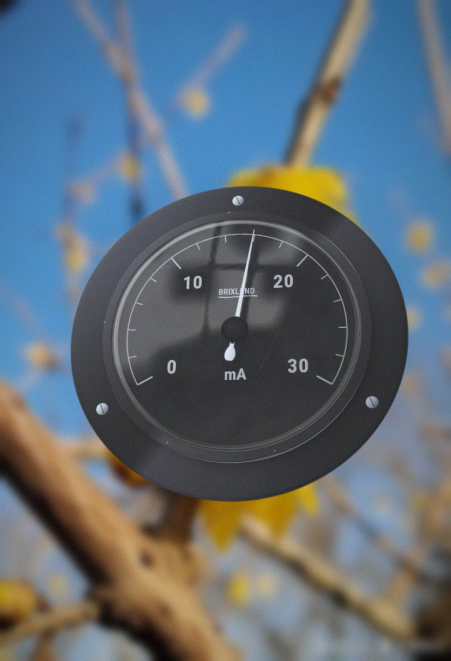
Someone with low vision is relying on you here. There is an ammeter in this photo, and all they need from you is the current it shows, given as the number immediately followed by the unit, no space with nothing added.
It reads 16mA
